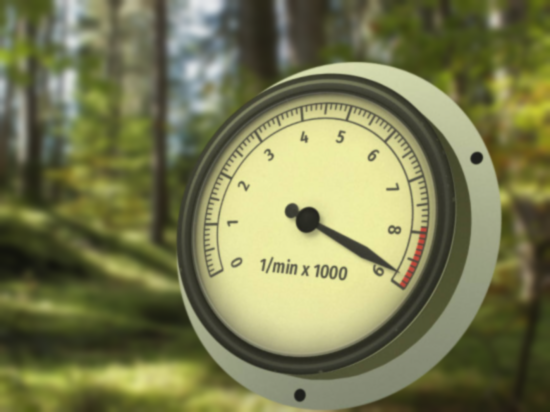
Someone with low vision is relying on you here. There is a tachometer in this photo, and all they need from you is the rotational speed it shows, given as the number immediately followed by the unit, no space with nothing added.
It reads 8800rpm
